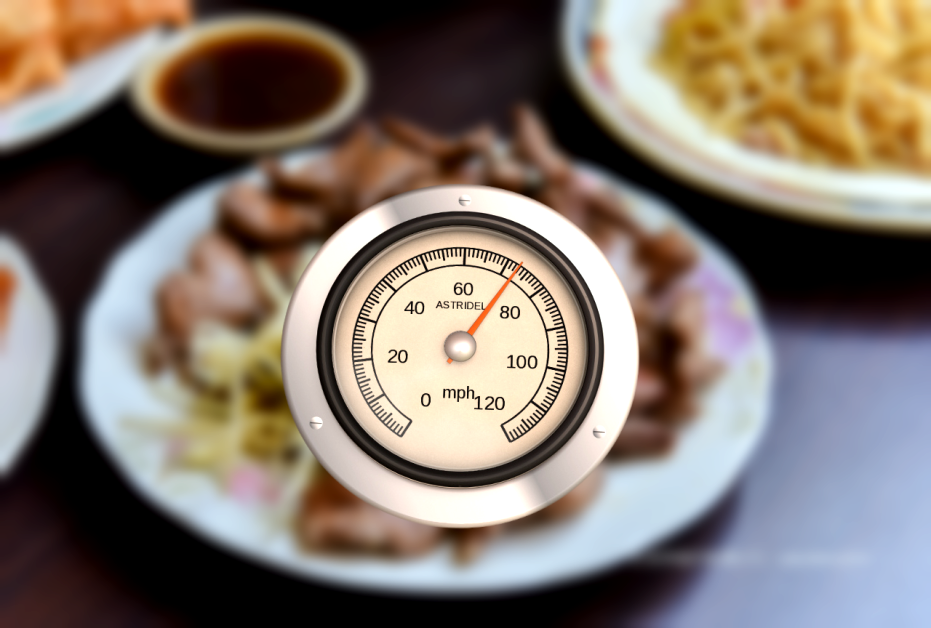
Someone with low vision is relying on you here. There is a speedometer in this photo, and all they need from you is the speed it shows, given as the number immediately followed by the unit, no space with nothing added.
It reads 73mph
